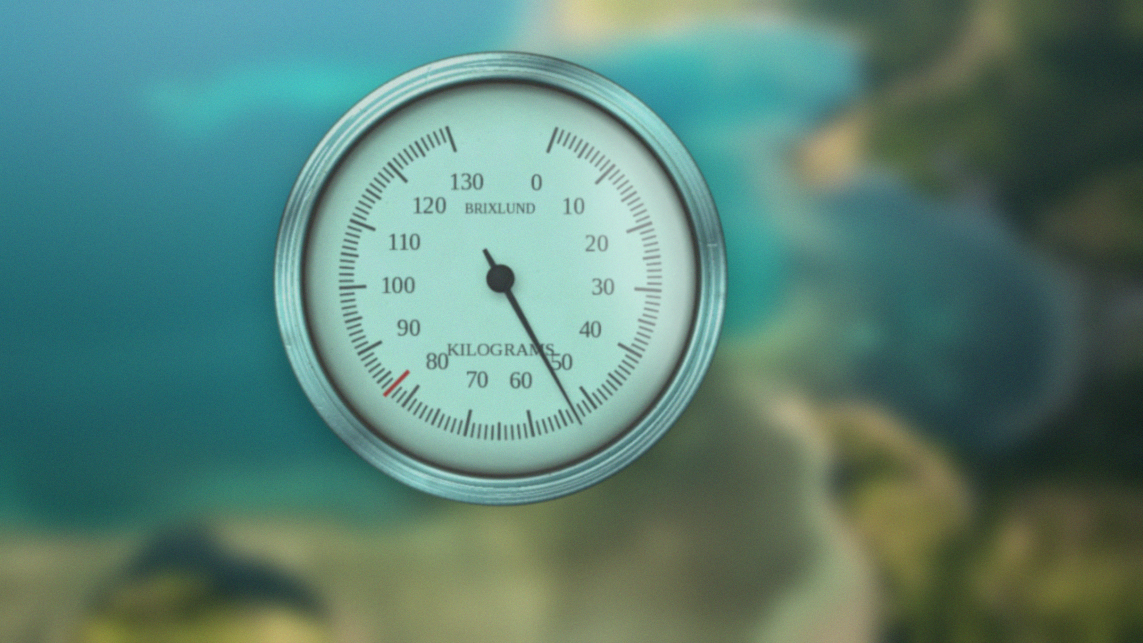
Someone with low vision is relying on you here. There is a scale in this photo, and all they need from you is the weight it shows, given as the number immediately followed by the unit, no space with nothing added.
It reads 53kg
